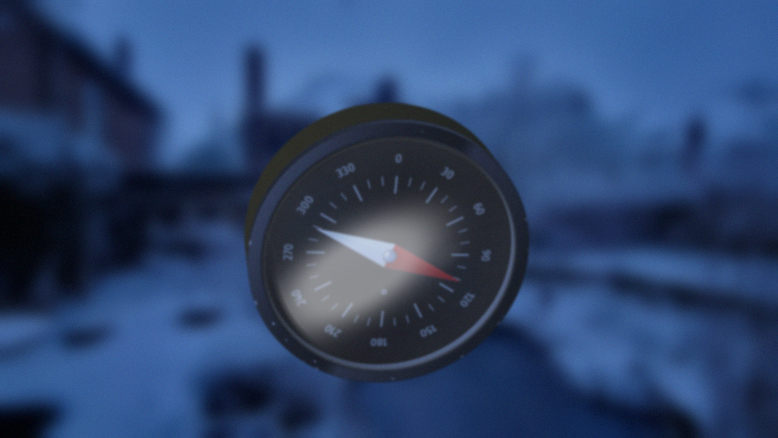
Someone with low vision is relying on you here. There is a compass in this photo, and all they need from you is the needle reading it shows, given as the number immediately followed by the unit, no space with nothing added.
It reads 110°
